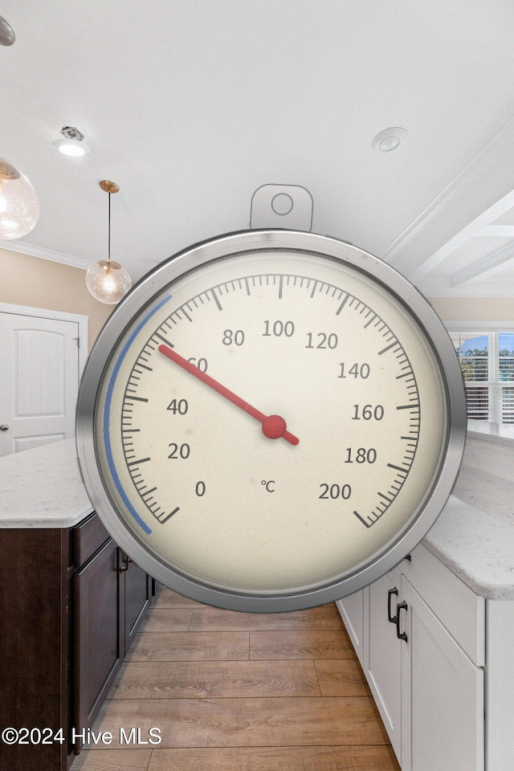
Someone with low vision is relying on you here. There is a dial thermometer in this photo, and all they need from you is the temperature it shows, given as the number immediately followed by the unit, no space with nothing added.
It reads 58°C
